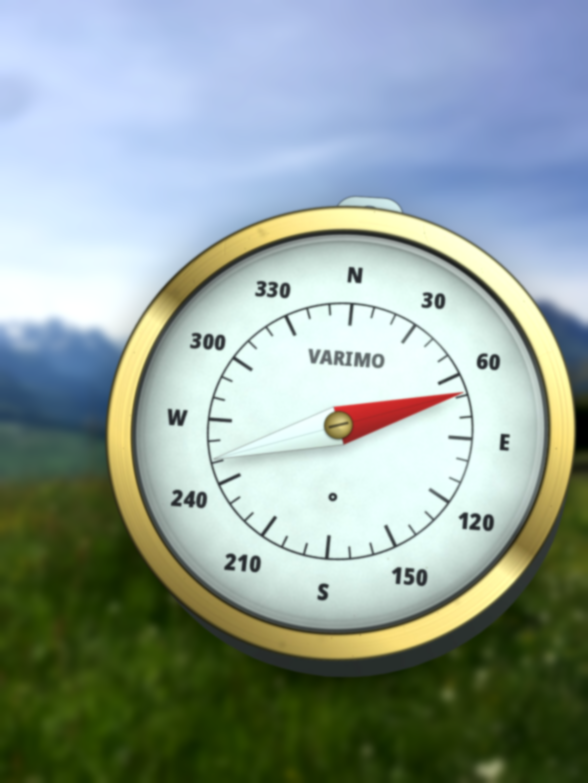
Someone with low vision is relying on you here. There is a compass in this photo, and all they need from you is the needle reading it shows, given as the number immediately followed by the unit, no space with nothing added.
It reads 70°
